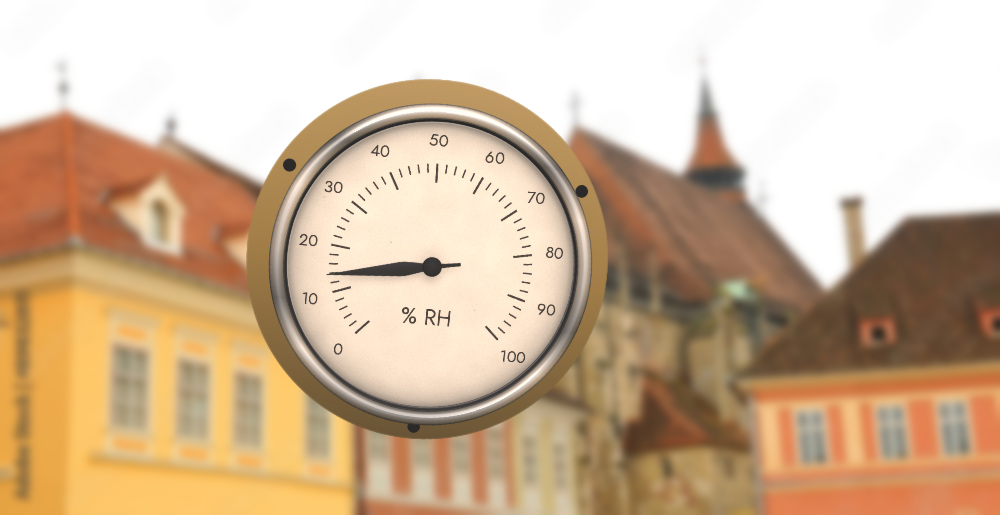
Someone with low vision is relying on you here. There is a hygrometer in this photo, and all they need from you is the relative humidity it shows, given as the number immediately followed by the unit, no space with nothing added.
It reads 14%
